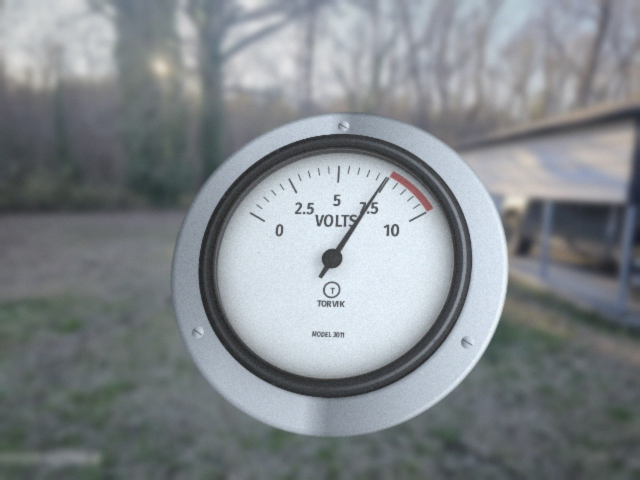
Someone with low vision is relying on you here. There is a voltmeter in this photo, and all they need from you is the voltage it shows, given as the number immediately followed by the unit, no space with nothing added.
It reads 7.5V
